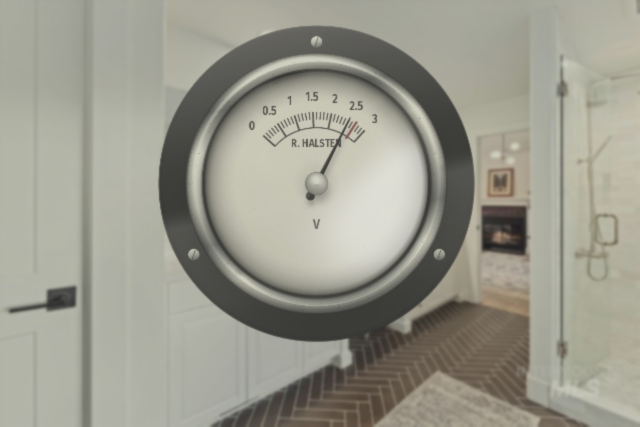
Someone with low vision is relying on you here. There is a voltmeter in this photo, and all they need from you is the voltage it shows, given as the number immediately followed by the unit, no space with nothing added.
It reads 2.5V
